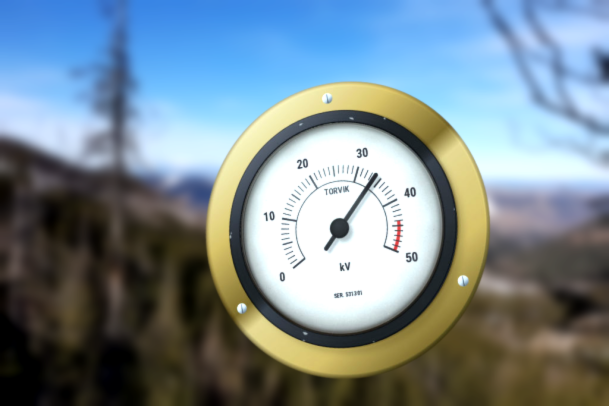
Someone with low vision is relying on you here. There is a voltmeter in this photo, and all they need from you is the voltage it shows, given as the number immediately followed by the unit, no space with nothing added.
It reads 34kV
